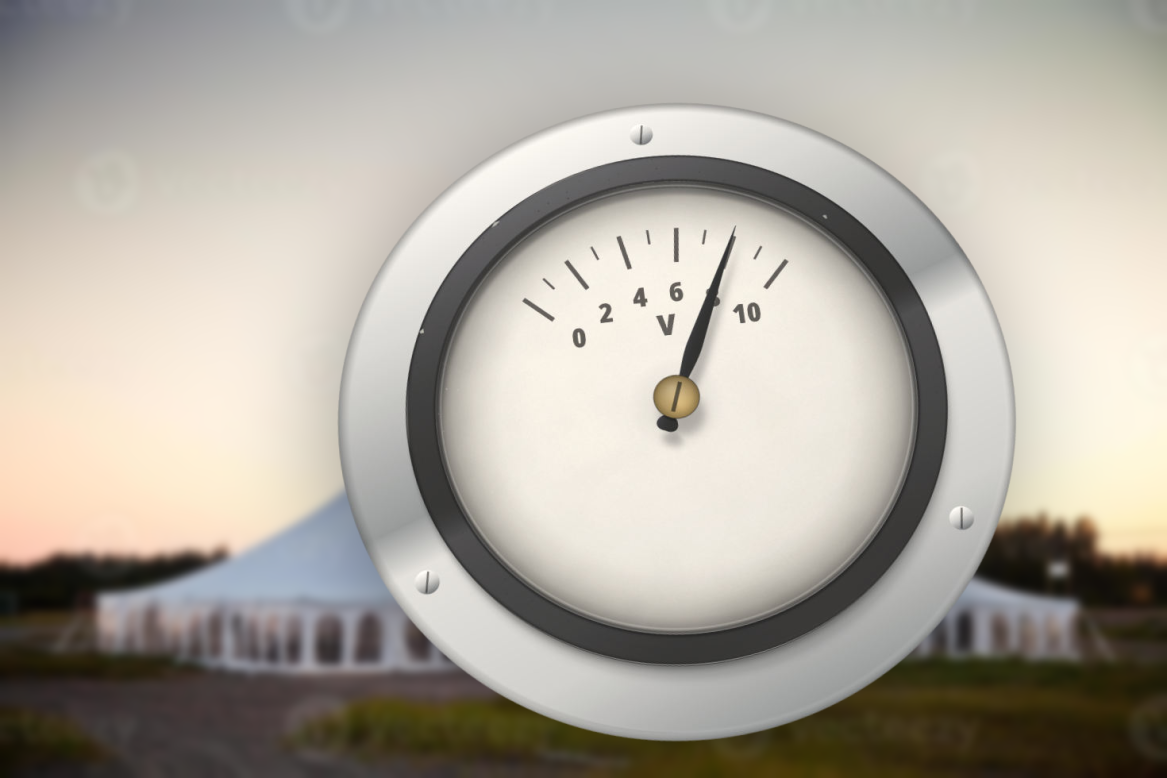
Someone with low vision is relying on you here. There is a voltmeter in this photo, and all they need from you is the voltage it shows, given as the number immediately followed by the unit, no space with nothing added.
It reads 8V
